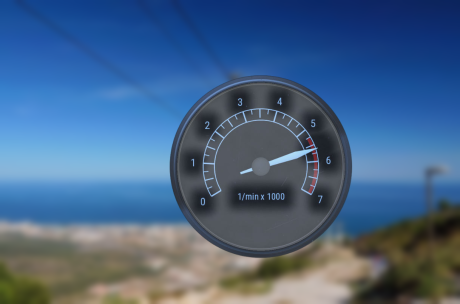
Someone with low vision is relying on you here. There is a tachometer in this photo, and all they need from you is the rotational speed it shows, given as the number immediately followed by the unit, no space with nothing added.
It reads 5625rpm
